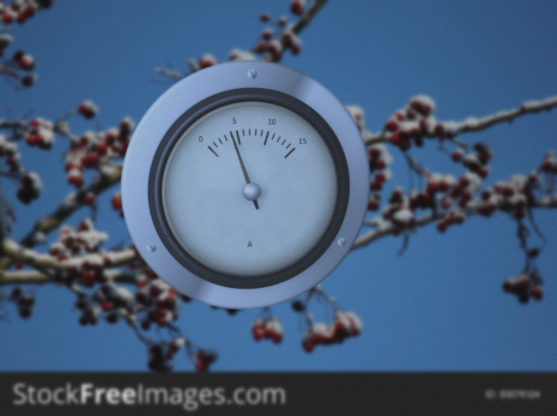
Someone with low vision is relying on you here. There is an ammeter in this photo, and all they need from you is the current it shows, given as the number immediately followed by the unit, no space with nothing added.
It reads 4A
